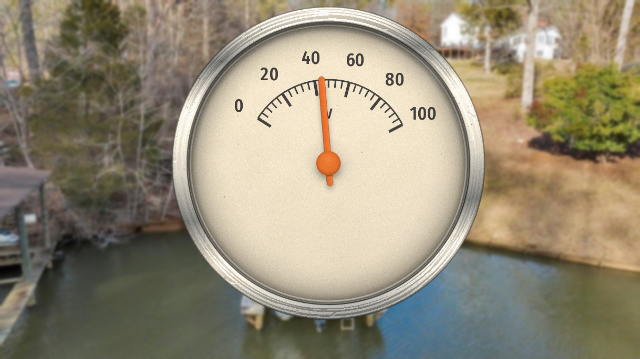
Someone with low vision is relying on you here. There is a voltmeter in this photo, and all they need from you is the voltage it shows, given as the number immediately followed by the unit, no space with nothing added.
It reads 44V
